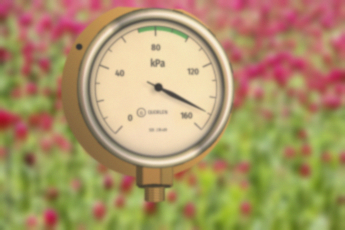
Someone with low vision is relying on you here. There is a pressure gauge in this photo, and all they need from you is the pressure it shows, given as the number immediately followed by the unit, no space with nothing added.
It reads 150kPa
